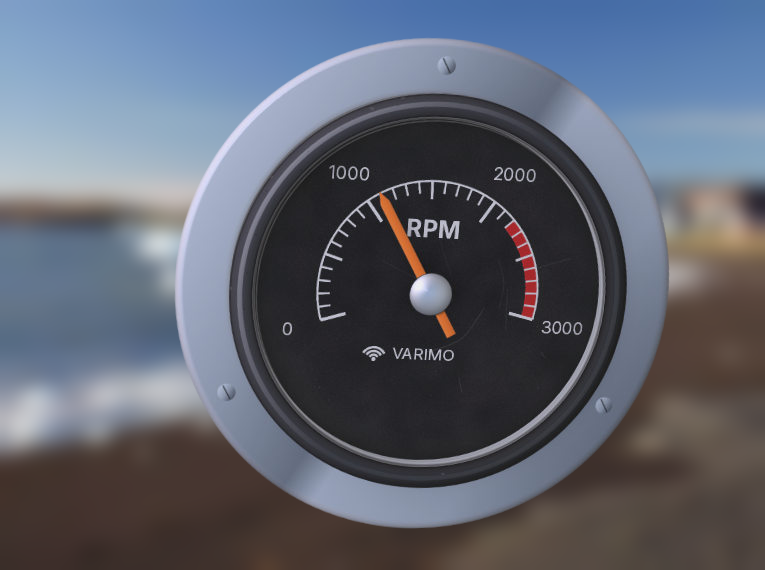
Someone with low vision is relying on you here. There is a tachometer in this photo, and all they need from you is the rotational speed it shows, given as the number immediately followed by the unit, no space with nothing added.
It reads 1100rpm
